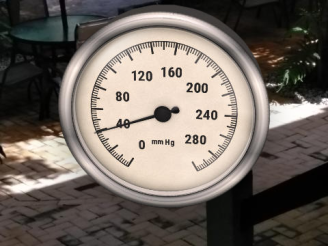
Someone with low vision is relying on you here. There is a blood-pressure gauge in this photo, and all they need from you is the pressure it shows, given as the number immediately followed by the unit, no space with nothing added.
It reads 40mmHg
